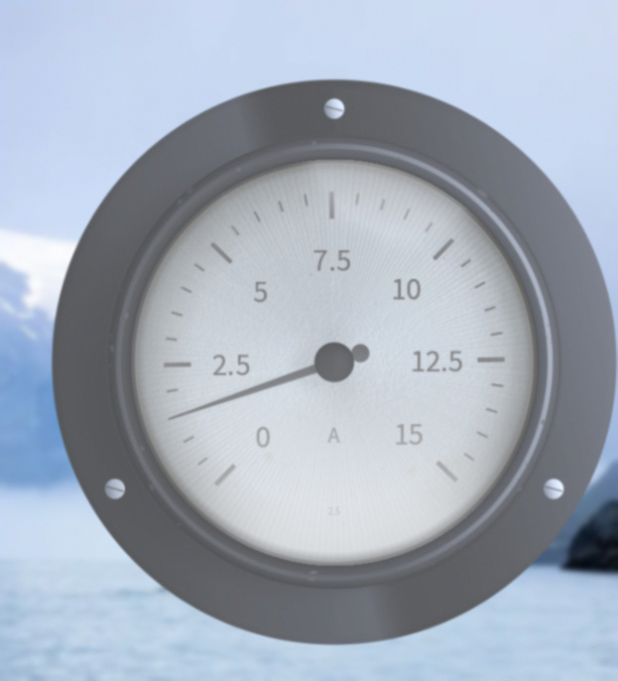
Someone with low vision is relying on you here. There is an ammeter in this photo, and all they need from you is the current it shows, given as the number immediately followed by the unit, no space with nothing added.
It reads 1.5A
